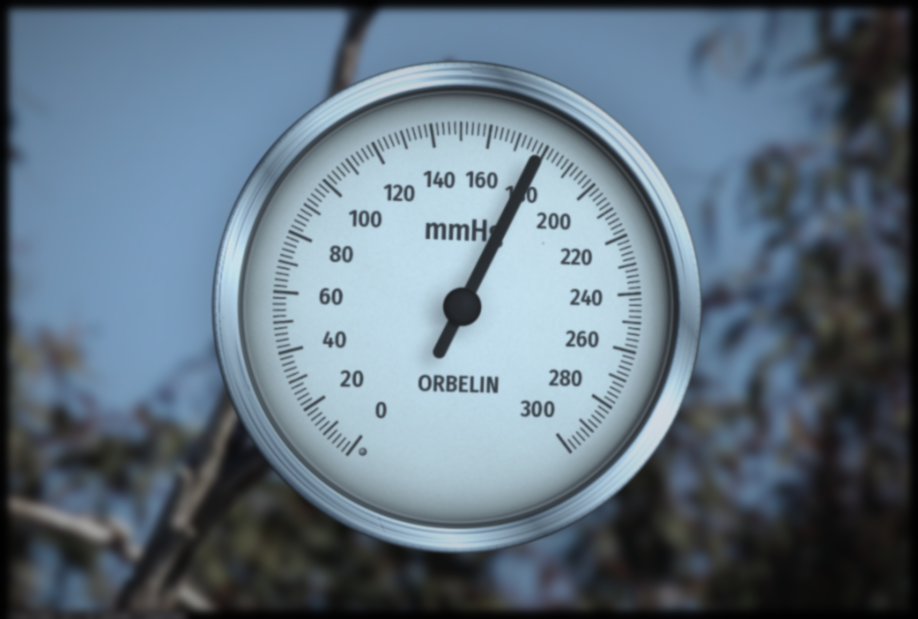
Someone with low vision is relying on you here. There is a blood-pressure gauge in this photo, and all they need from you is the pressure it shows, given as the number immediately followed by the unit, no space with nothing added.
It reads 178mmHg
